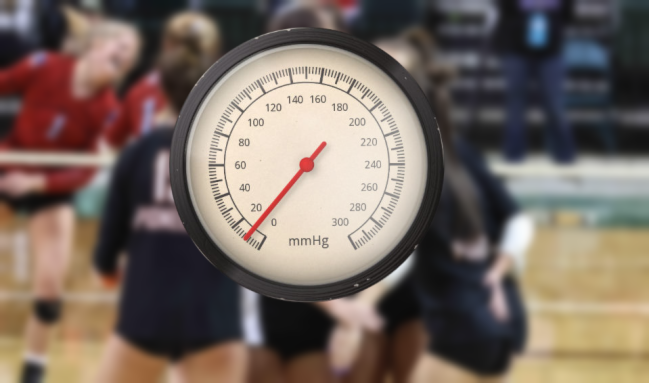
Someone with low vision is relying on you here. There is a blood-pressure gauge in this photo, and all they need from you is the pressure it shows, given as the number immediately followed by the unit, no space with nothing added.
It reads 10mmHg
